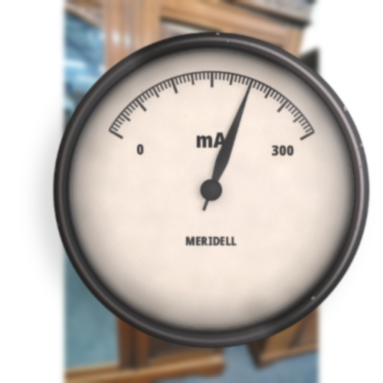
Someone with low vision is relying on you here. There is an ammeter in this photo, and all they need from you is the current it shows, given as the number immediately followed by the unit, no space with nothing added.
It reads 200mA
